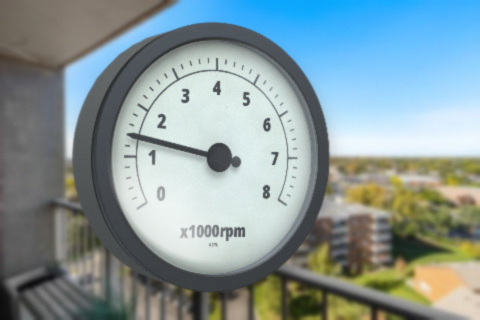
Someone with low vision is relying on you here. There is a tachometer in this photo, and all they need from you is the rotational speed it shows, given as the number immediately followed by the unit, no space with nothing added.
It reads 1400rpm
